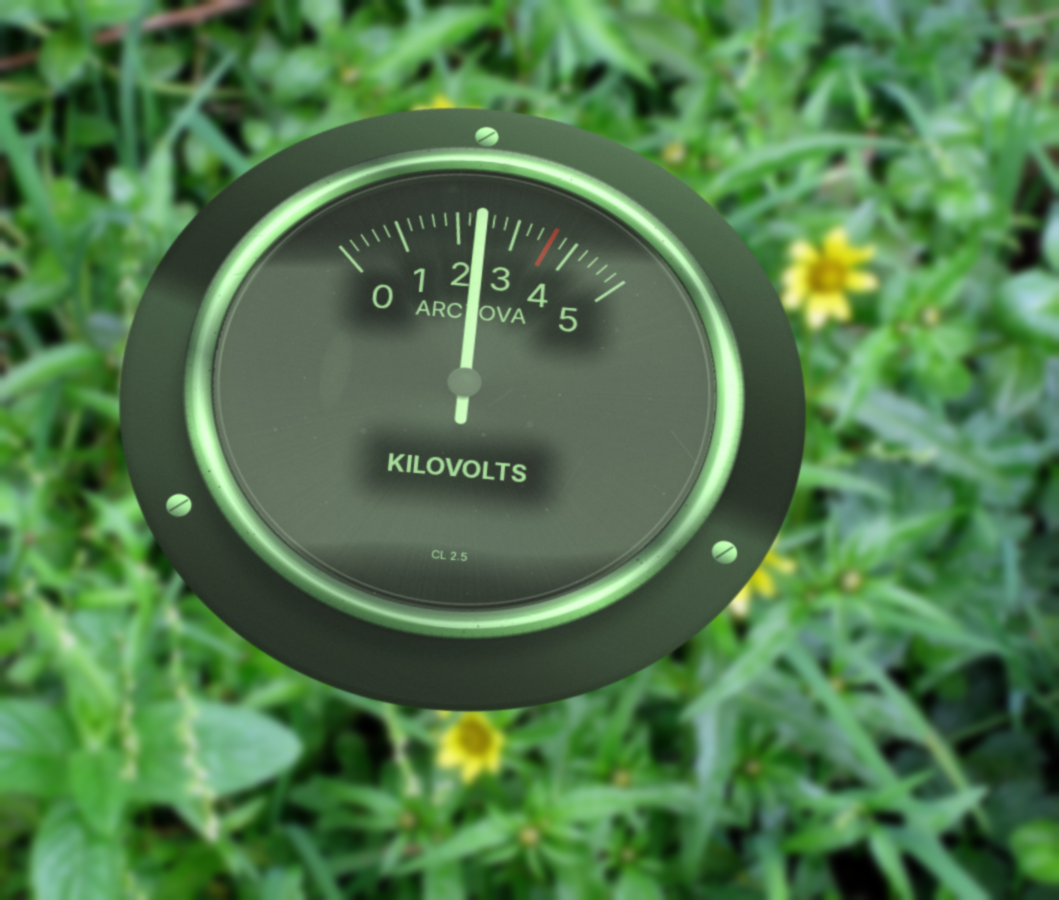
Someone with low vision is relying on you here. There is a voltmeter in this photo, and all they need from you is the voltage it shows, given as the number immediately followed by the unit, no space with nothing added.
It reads 2.4kV
